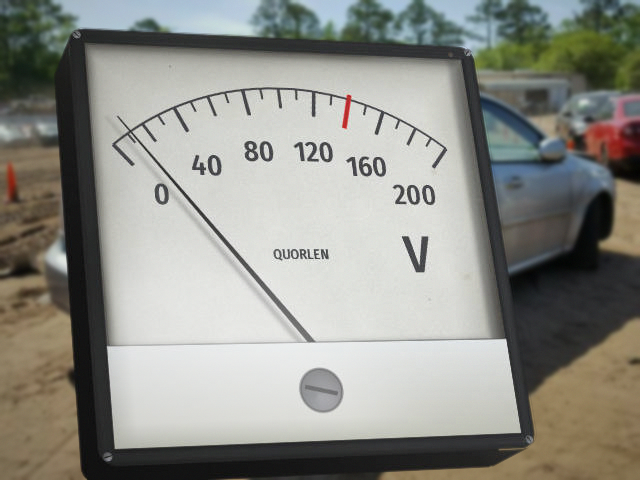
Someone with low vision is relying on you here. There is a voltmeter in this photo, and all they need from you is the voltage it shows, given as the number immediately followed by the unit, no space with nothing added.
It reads 10V
